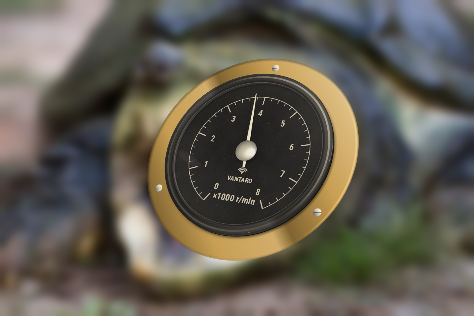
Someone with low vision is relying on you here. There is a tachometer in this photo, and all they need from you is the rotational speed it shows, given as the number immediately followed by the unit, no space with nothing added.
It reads 3800rpm
